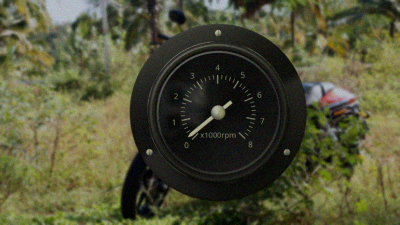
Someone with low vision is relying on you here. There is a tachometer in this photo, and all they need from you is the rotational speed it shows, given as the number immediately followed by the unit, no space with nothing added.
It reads 200rpm
